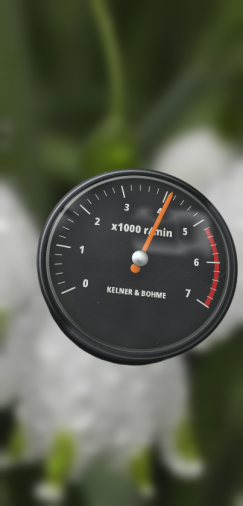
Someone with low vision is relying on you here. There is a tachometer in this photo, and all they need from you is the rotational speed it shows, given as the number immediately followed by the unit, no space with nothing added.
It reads 4100rpm
